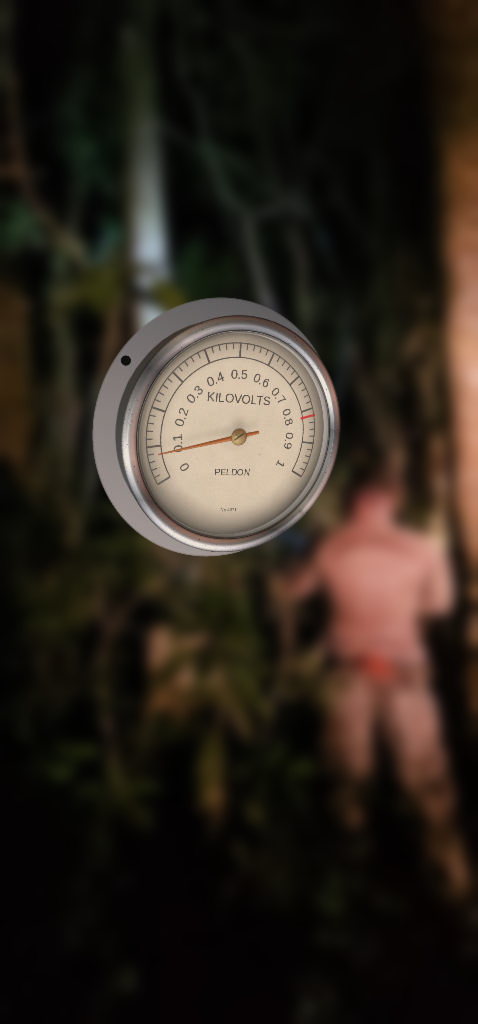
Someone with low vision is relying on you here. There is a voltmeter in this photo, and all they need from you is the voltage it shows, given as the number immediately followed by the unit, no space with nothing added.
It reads 0.08kV
